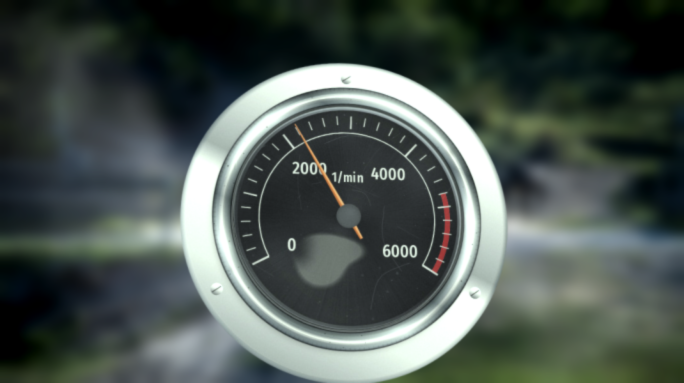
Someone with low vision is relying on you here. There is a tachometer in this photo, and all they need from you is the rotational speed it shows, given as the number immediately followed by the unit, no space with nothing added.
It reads 2200rpm
